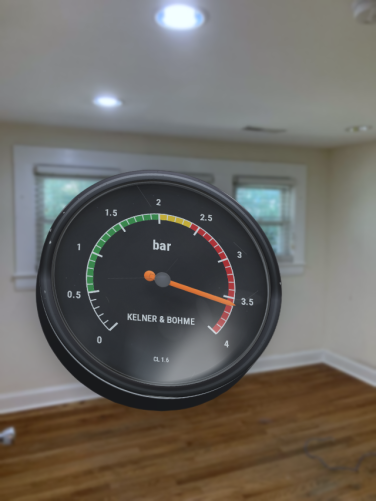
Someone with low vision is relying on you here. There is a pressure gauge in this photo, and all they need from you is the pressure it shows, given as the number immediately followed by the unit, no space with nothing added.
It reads 3.6bar
